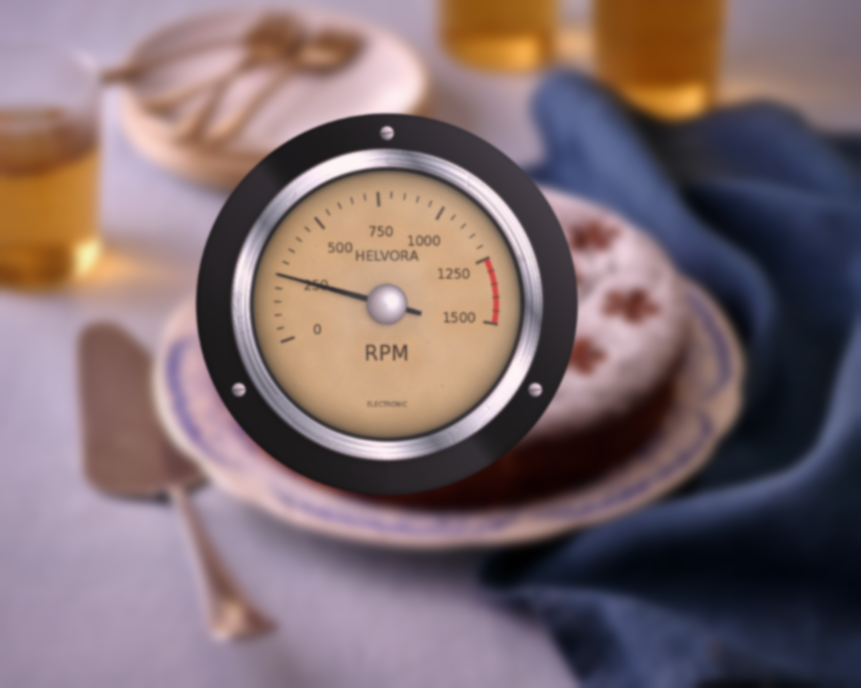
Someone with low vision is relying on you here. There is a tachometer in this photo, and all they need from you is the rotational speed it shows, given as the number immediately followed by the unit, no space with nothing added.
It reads 250rpm
